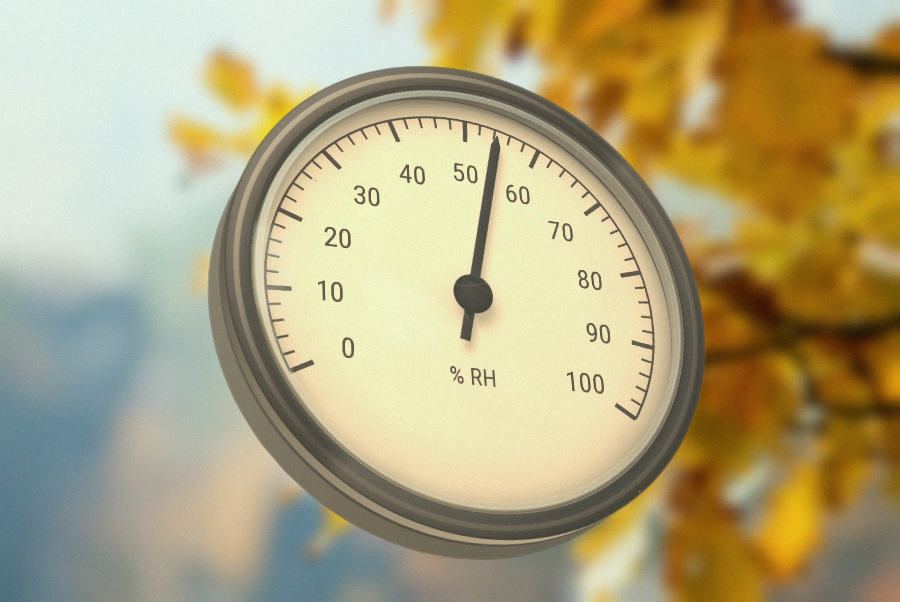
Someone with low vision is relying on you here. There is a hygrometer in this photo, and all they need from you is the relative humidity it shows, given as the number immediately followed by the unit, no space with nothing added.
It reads 54%
